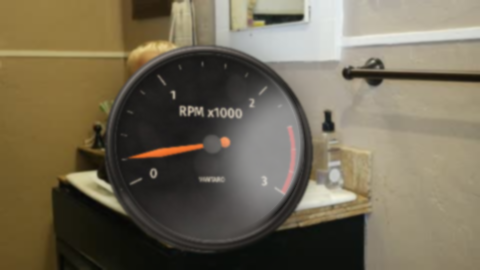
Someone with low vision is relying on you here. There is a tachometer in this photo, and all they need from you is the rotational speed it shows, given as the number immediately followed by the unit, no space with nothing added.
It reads 200rpm
